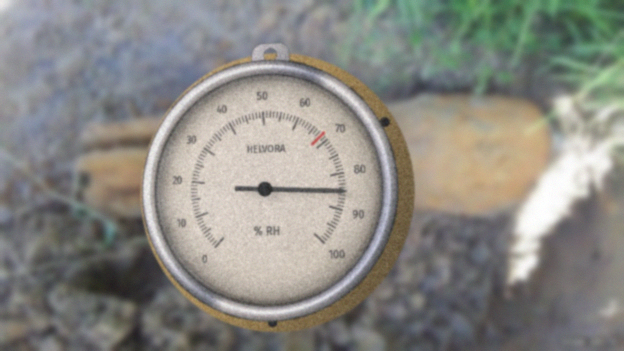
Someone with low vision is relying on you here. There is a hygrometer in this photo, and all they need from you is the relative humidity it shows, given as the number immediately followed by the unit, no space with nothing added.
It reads 85%
